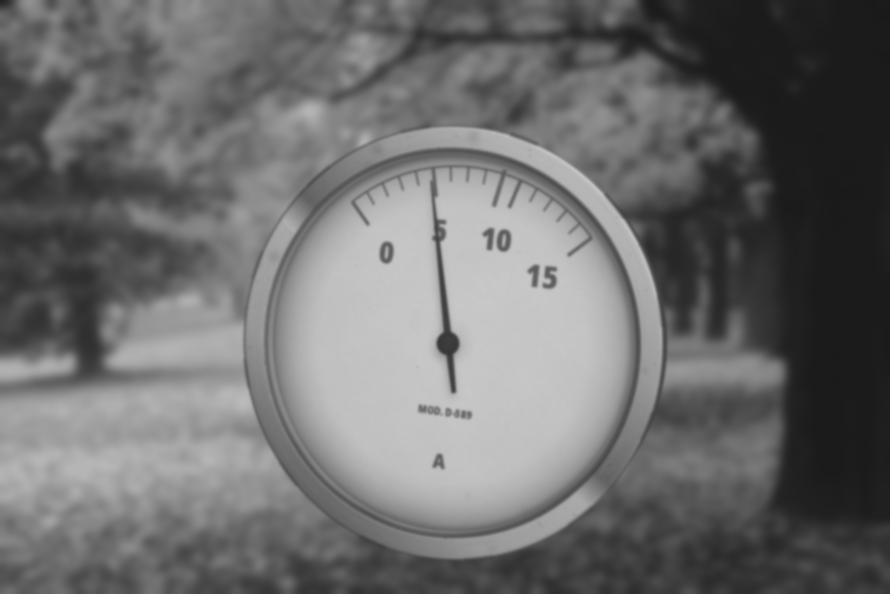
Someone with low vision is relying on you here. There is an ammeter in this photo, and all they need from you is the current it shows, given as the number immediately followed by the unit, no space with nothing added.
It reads 5A
